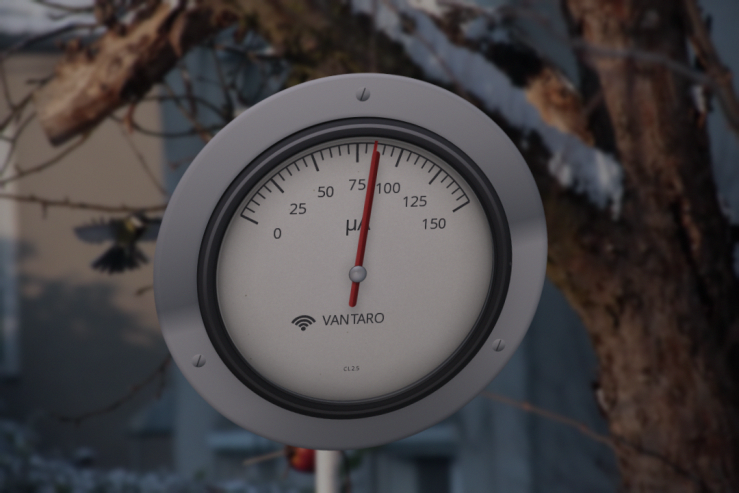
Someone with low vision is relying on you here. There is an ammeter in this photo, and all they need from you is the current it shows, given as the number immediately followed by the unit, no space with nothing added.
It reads 85µA
